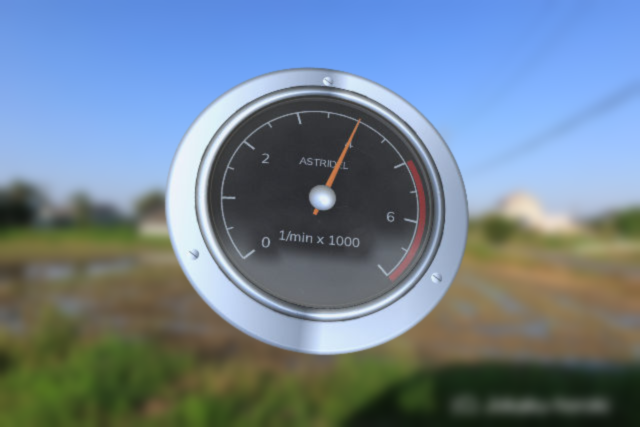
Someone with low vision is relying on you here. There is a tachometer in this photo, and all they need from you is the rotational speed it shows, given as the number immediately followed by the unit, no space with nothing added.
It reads 4000rpm
